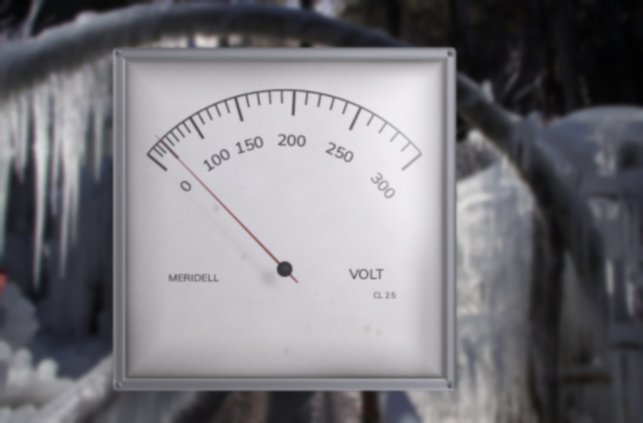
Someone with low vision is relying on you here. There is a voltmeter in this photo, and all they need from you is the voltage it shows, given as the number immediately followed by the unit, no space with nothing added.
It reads 50V
